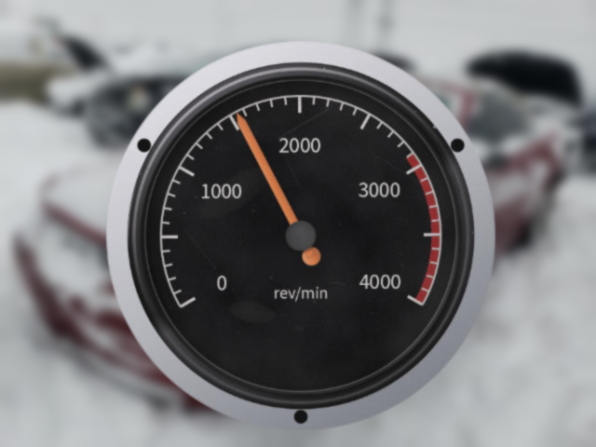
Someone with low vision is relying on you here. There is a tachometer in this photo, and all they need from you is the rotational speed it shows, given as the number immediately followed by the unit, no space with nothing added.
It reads 1550rpm
